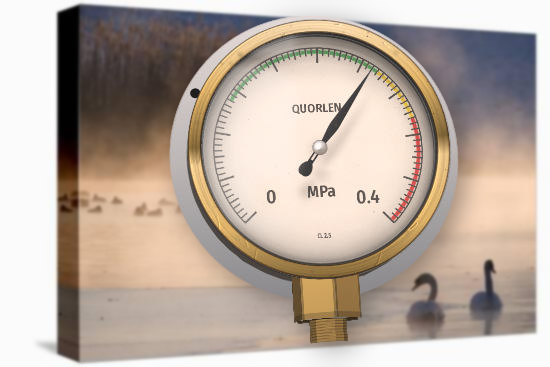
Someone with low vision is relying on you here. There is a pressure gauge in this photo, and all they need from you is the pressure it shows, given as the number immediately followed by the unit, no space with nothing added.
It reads 0.25MPa
